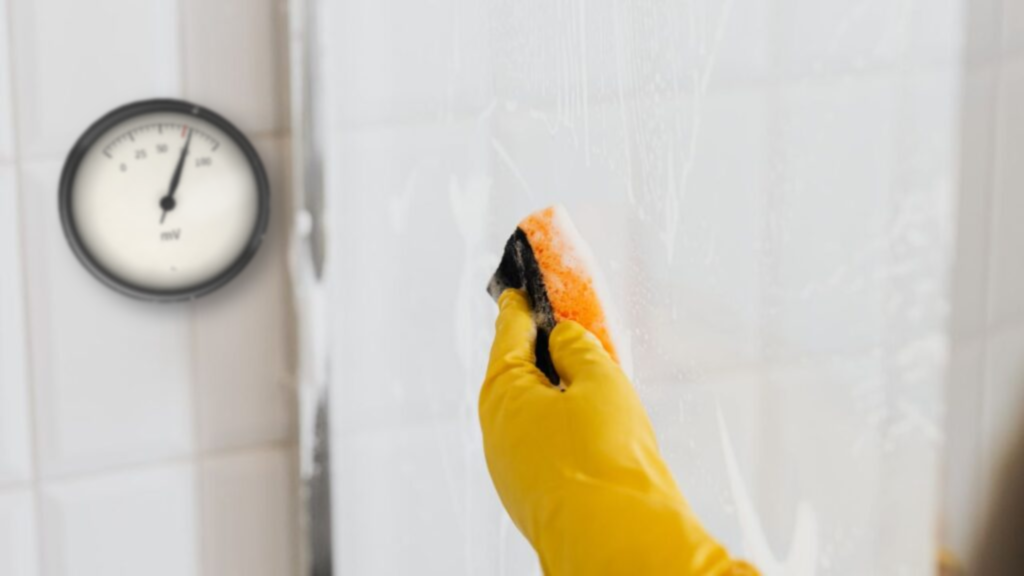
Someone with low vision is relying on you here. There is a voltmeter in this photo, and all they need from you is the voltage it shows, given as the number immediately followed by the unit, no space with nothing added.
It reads 75mV
